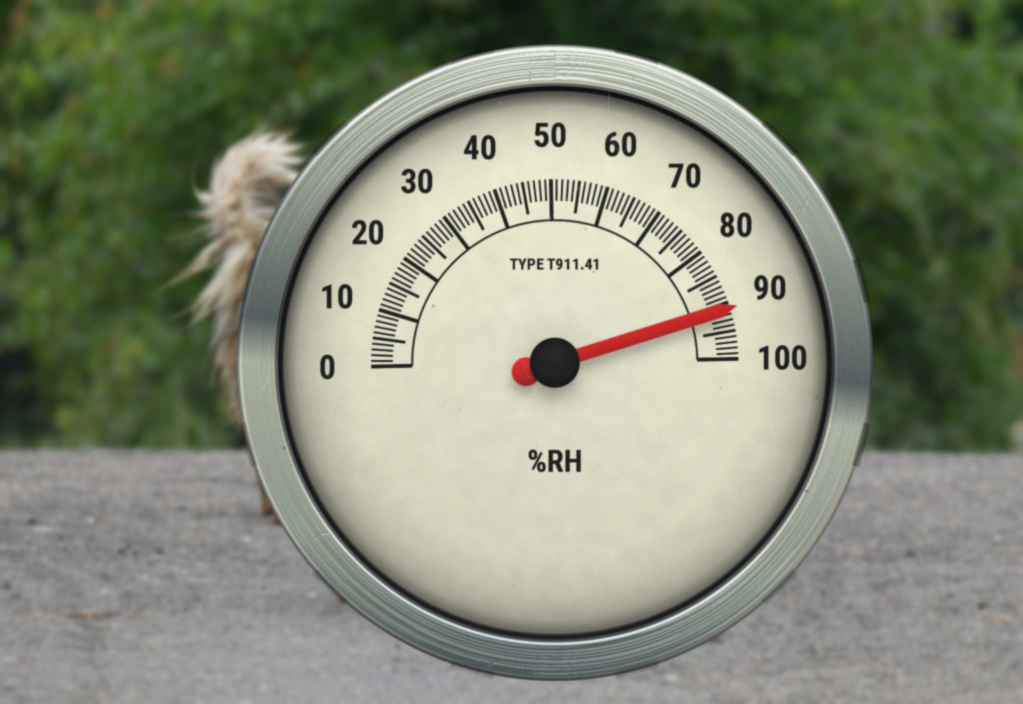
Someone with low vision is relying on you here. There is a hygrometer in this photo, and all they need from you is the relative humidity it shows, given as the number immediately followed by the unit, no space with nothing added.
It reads 91%
